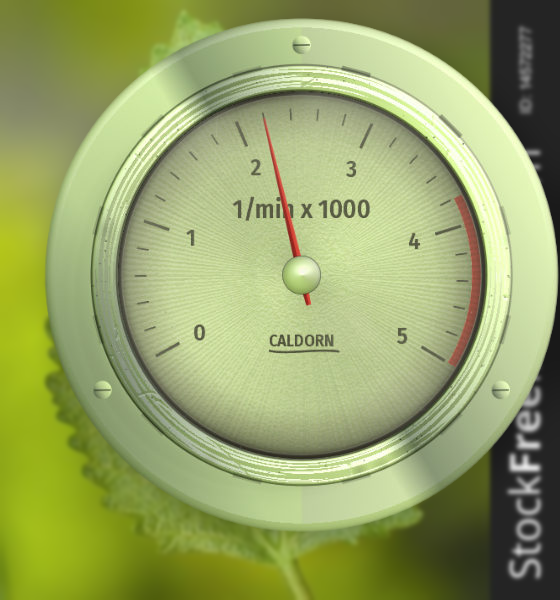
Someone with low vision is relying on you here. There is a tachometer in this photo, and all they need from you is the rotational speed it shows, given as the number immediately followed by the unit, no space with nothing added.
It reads 2200rpm
